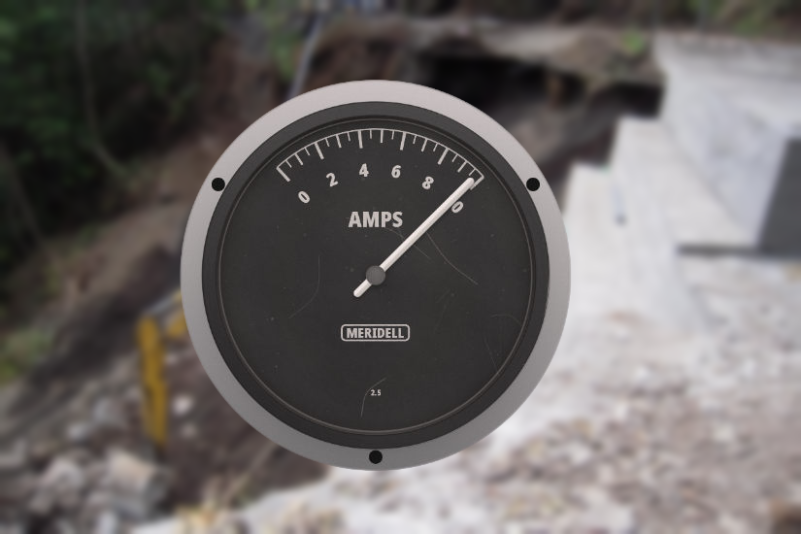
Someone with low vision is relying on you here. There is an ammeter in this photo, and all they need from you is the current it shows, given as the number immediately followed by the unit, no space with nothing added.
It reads 9.75A
